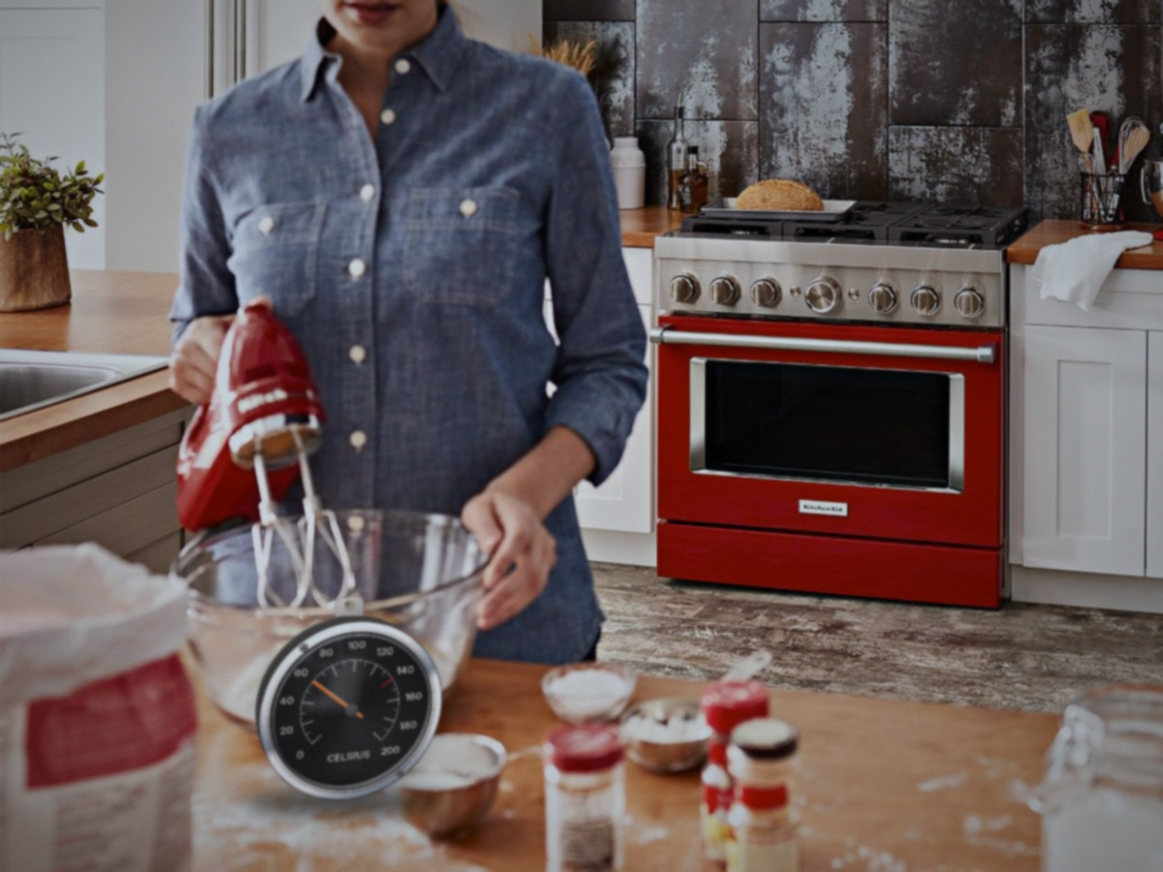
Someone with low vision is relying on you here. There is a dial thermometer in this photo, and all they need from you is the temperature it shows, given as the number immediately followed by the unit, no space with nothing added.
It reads 60°C
